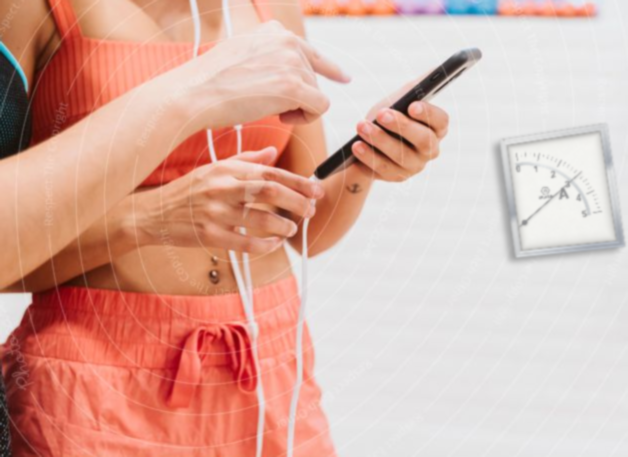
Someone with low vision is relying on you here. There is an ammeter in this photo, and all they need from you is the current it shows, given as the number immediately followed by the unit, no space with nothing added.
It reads 3A
